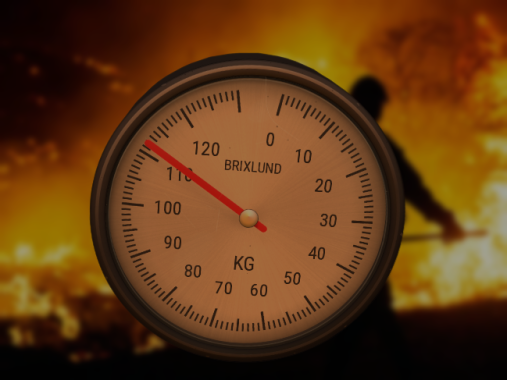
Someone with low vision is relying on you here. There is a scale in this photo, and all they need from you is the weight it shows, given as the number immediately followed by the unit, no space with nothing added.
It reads 112kg
